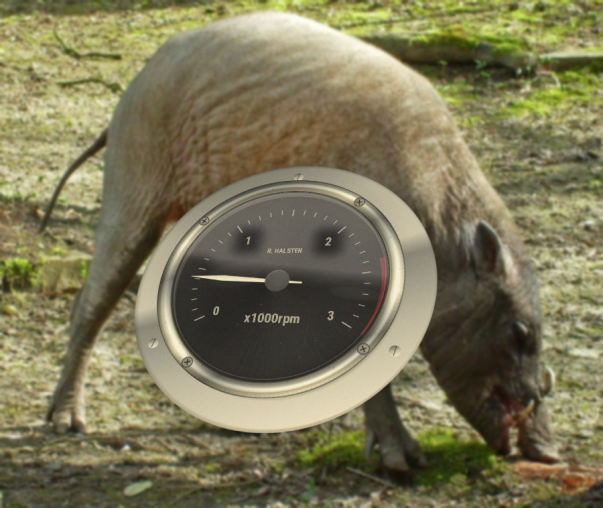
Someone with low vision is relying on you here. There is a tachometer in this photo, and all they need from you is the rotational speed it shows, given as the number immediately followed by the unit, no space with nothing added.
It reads 400rpm
